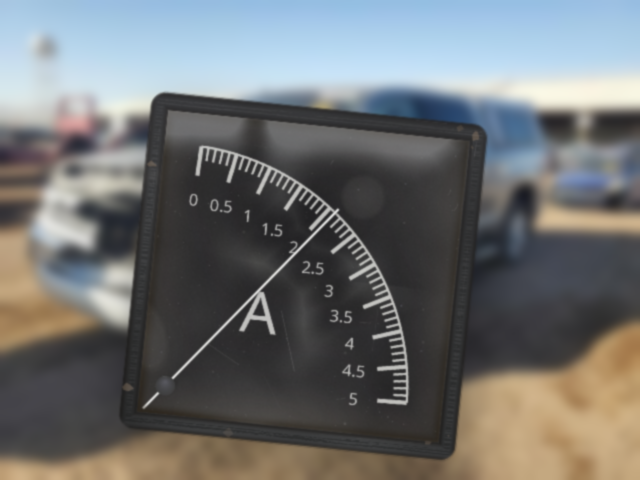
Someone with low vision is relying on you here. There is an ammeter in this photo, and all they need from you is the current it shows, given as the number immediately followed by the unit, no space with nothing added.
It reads 2.1A
